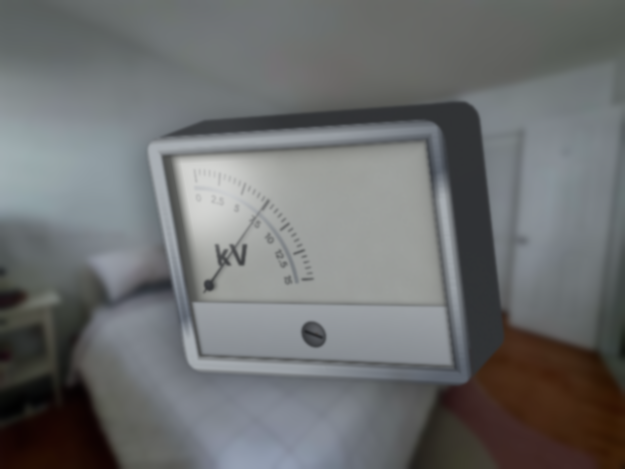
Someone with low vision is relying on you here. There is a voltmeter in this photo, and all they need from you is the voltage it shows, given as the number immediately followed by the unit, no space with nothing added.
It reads 7.5kV
